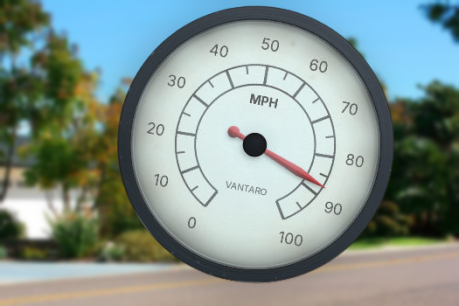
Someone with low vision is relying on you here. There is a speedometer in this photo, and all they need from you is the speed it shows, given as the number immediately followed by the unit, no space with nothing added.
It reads 87.5mph
